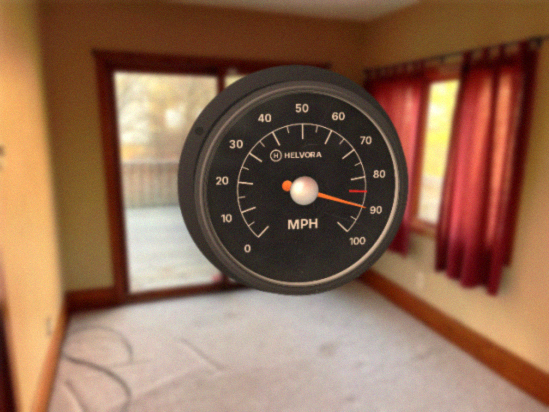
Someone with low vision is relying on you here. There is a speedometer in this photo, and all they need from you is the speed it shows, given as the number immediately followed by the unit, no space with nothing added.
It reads 90mph
